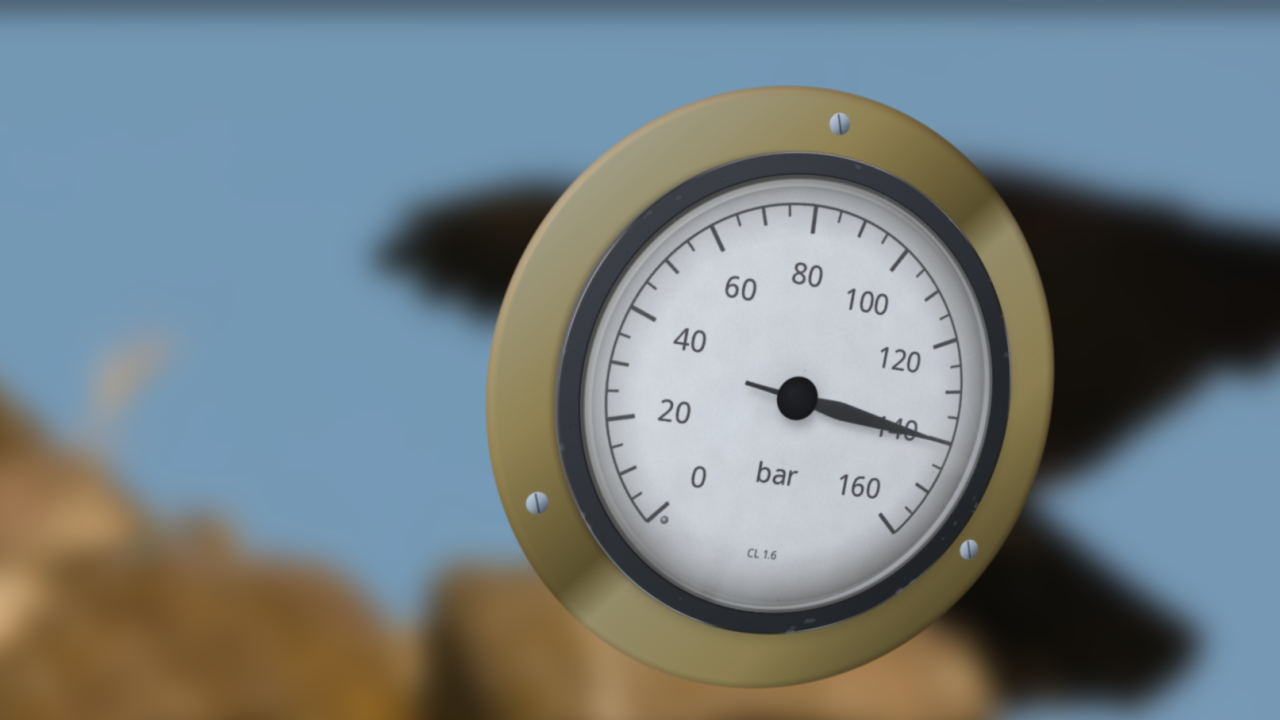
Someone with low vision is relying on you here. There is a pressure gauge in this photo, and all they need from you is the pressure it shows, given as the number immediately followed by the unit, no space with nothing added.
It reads 140bar
